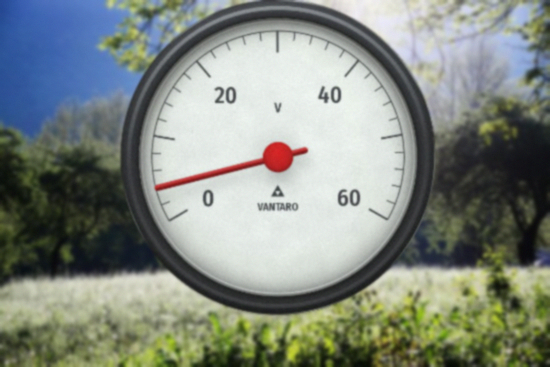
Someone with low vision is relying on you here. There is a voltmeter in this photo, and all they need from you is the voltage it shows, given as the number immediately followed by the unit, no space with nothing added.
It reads 4V
